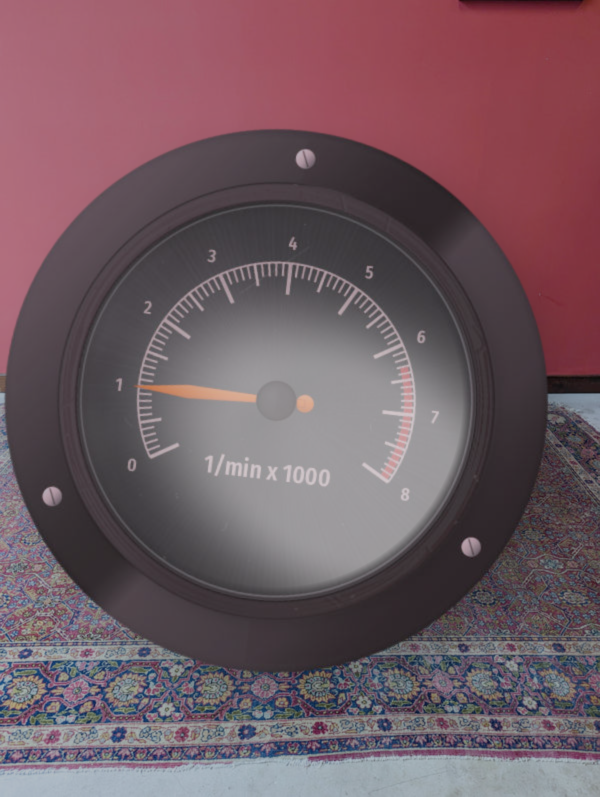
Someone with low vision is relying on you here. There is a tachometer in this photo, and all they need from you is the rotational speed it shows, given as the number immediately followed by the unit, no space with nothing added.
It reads 1000rpm
